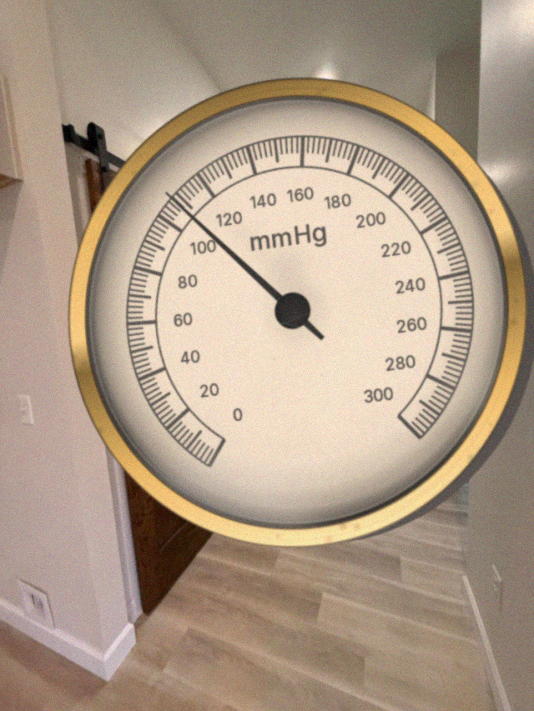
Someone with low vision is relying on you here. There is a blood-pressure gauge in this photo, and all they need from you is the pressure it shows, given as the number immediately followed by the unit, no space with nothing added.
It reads 108mmHg
